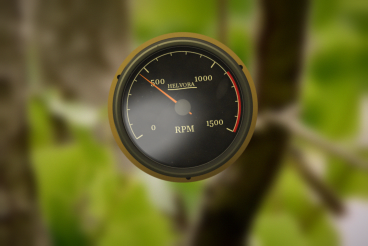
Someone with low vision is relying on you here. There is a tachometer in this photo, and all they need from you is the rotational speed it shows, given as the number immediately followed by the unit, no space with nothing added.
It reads 450rpm
